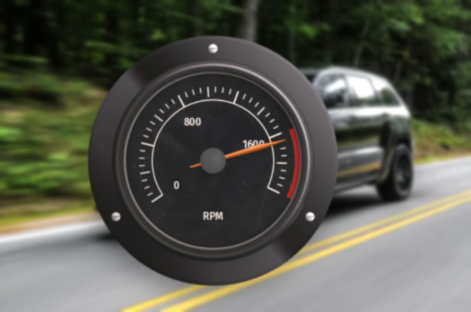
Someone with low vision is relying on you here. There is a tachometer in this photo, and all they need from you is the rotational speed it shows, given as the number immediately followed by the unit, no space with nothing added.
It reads 1650rpm
